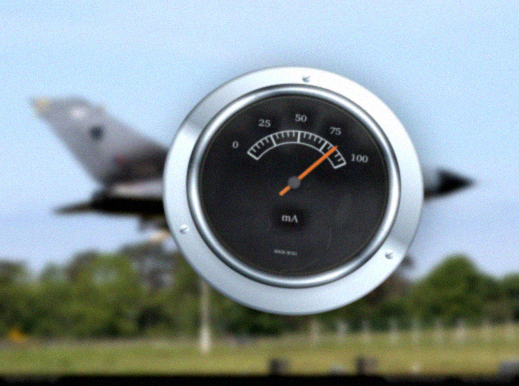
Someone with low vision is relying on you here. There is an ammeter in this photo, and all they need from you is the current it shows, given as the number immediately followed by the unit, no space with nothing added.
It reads 85mA
